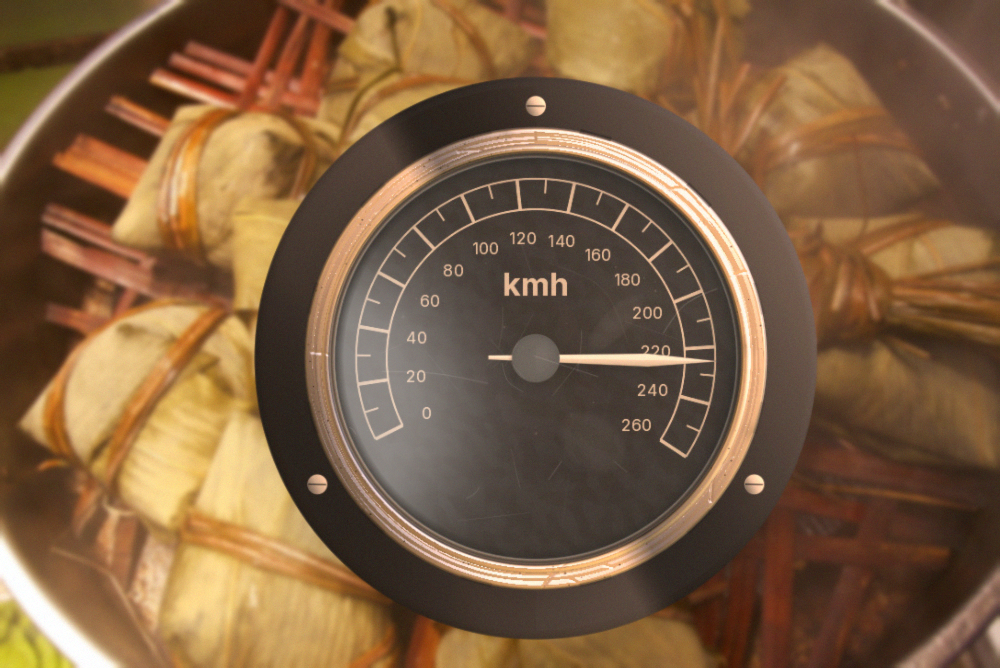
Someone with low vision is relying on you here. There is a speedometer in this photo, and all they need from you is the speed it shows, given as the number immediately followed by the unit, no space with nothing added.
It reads 225km/h
